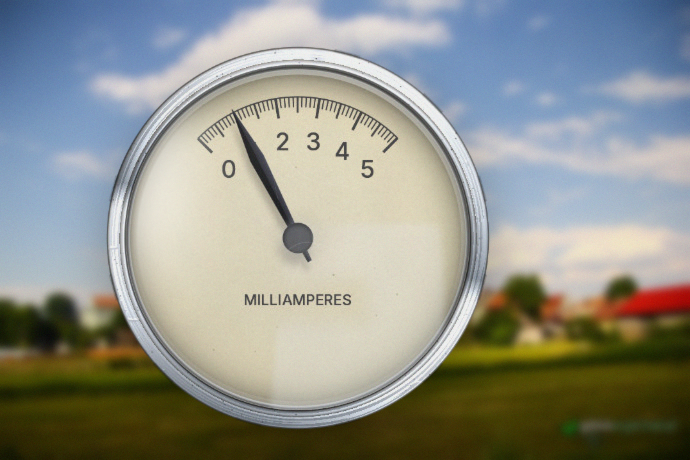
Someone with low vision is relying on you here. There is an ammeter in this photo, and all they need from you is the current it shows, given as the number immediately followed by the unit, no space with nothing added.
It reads 1mA
